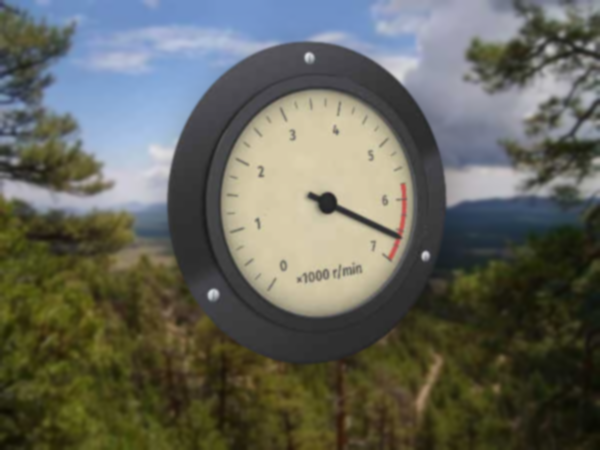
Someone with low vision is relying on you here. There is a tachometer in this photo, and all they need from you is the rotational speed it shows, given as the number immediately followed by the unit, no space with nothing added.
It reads 6625rpm
